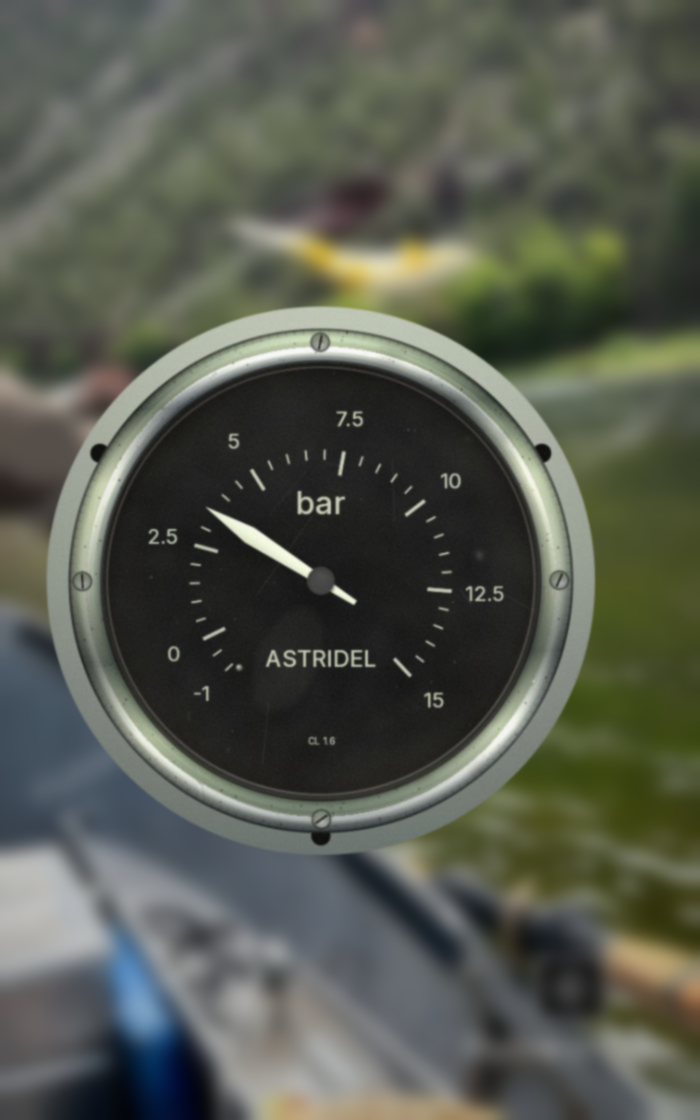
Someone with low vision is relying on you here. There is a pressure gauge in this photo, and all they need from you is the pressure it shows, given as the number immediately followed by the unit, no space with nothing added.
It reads 3.5bar
